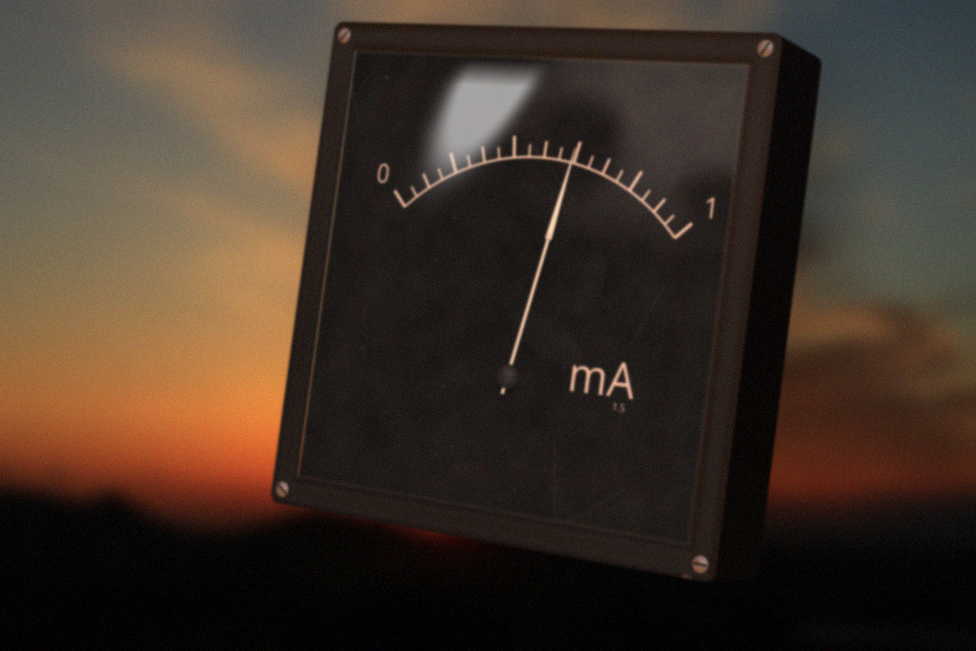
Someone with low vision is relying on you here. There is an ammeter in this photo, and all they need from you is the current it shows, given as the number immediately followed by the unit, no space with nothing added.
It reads 0.6mA
